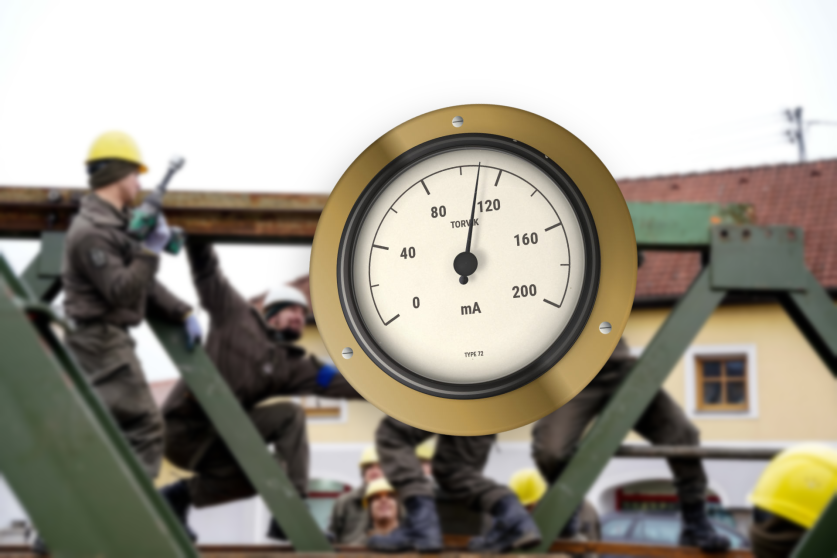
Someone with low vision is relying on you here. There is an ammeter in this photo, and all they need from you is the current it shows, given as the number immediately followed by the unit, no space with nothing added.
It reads 110mA
